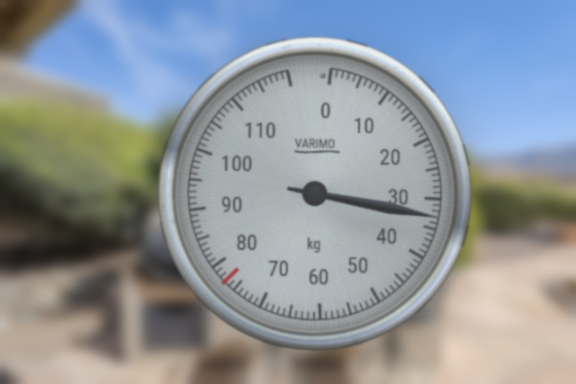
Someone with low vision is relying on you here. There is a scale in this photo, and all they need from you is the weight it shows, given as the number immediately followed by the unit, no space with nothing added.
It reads 33kg
